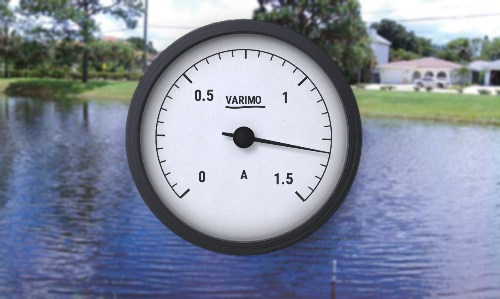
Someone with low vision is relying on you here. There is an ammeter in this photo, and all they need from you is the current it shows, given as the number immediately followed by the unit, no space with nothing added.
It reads 1.3A
